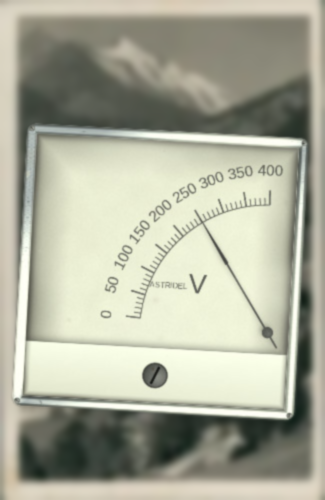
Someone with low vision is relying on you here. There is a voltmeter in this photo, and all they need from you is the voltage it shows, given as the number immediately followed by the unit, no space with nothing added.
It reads 250V
